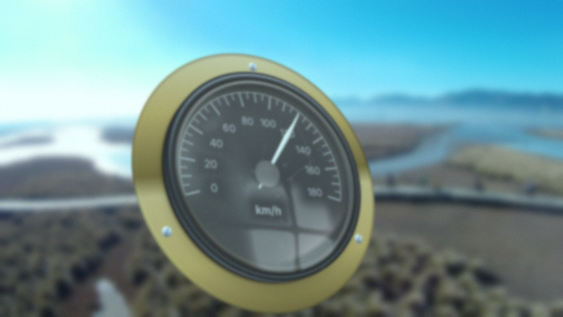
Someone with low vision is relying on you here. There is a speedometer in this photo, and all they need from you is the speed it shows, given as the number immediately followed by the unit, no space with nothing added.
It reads 120km/h
